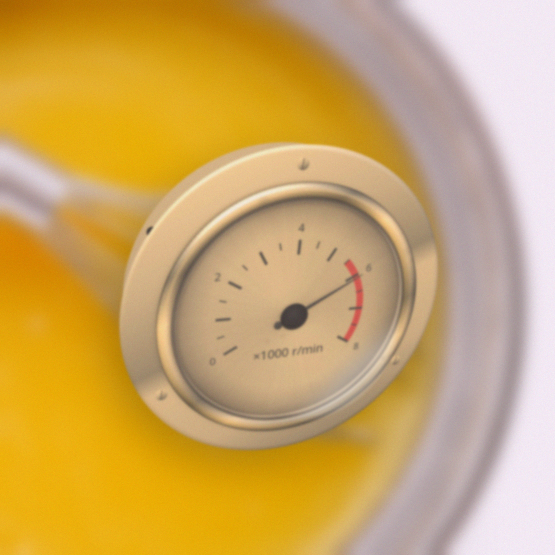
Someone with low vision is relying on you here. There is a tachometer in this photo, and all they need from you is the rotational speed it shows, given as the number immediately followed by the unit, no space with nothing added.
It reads 6000rpm
